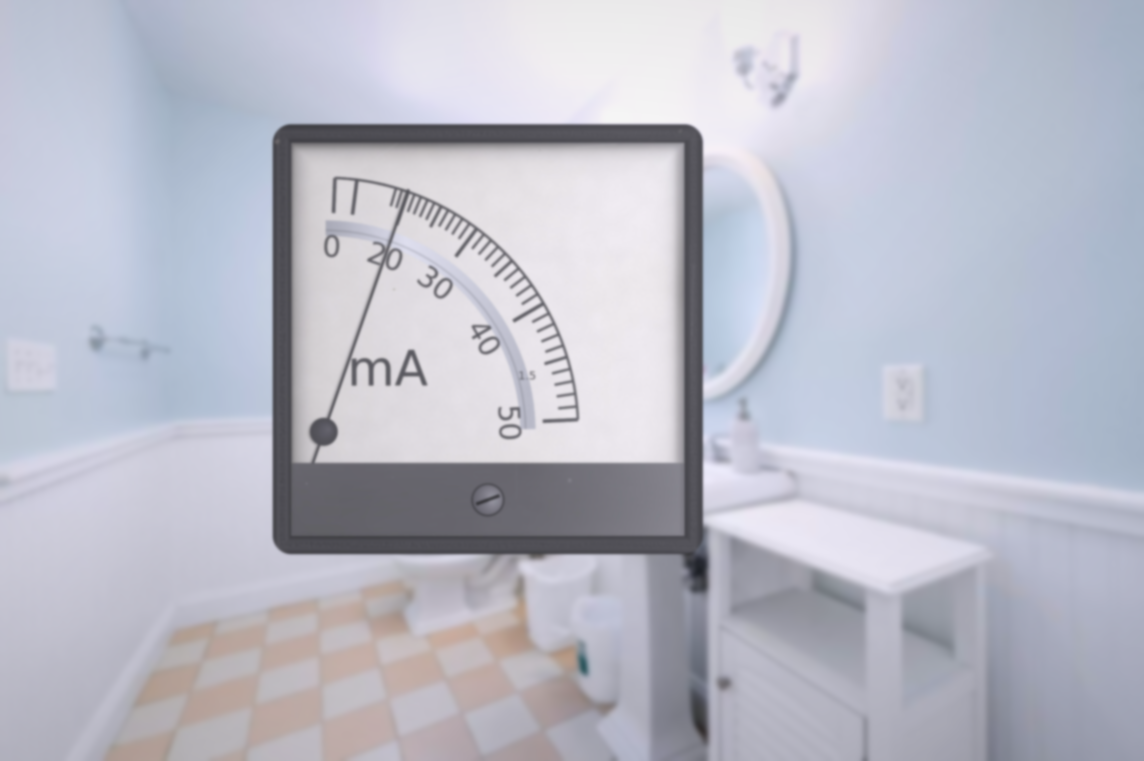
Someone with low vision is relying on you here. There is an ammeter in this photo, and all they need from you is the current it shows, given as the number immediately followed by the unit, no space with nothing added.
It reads 20mA
